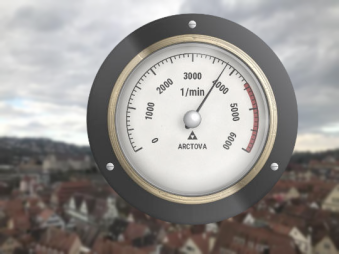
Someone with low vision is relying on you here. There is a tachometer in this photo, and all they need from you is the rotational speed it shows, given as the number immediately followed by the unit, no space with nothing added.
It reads 3800rpm
